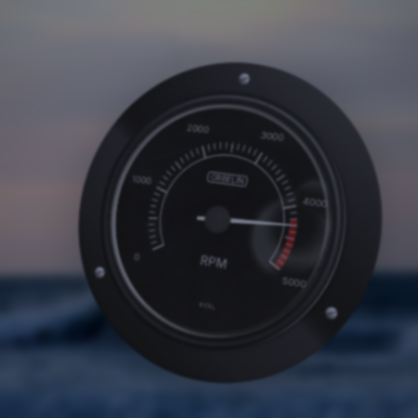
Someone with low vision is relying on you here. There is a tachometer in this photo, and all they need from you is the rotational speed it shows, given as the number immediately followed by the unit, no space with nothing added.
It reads 4300rpm
